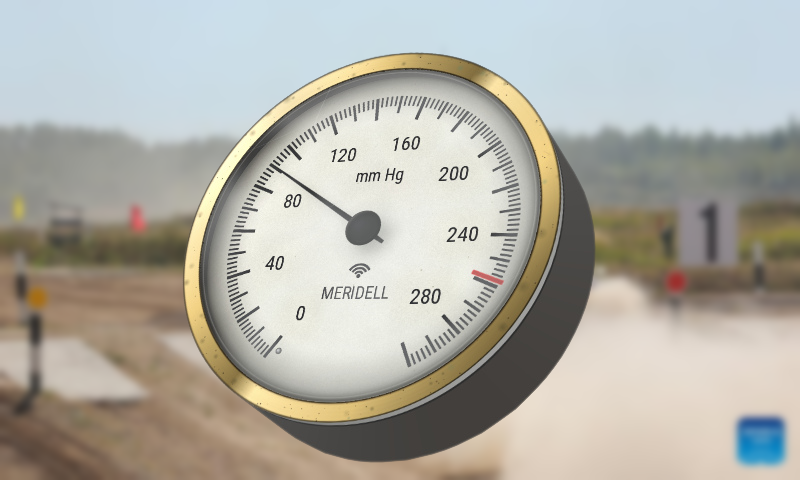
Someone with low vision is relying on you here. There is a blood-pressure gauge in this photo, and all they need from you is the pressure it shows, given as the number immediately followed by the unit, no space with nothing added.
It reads 90mmHg
